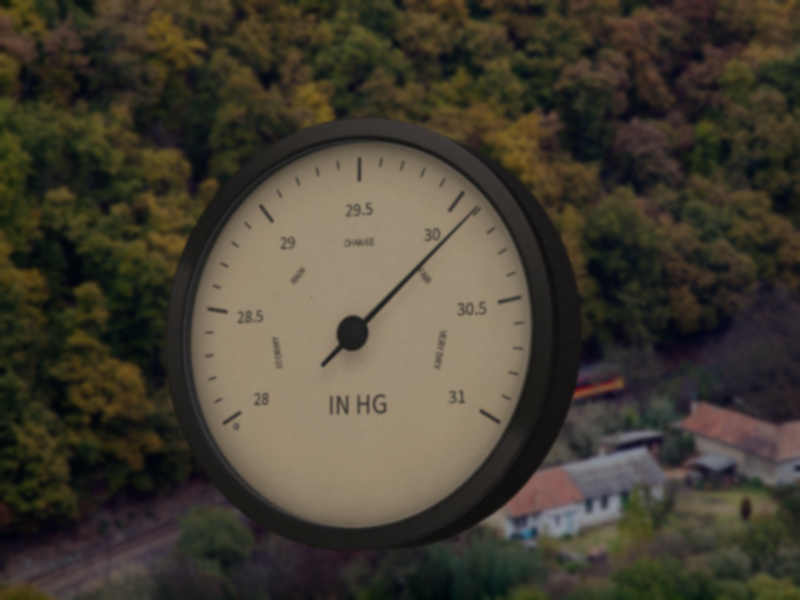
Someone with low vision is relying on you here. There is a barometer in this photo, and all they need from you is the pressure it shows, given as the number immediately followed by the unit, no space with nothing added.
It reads 30.1inHg
